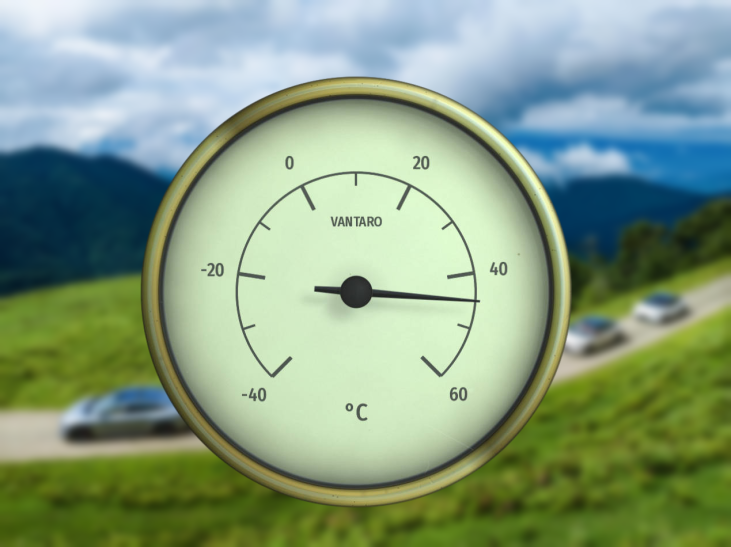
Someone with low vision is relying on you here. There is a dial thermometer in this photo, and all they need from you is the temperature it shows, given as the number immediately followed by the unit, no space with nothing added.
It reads 45°C
